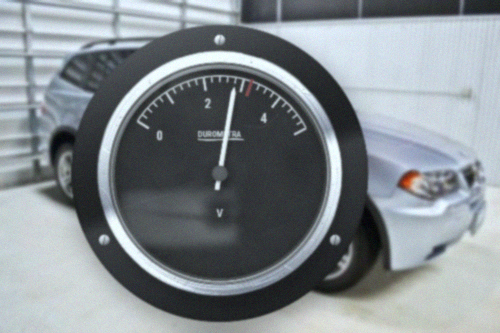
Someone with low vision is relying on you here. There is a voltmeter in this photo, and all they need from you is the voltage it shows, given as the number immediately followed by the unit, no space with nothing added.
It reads 2.8V
